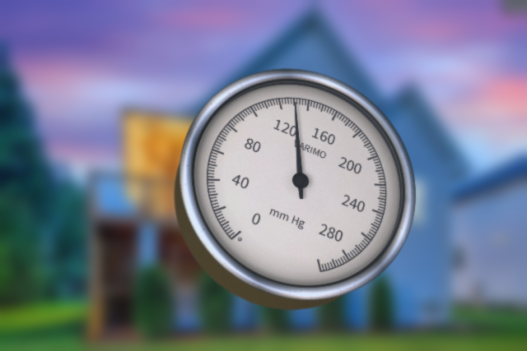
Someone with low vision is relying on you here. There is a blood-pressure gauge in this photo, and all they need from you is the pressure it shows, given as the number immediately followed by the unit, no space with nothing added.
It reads 130mmHg
